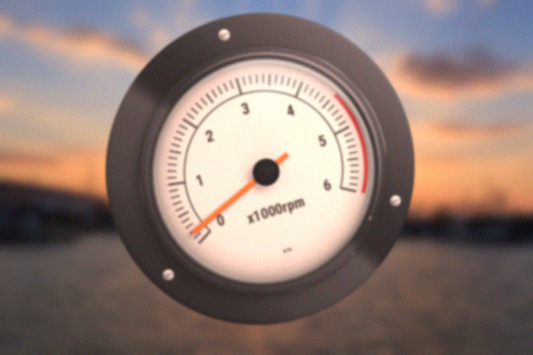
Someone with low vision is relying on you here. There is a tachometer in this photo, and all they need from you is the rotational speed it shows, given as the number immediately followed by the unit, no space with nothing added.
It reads 200rpm
